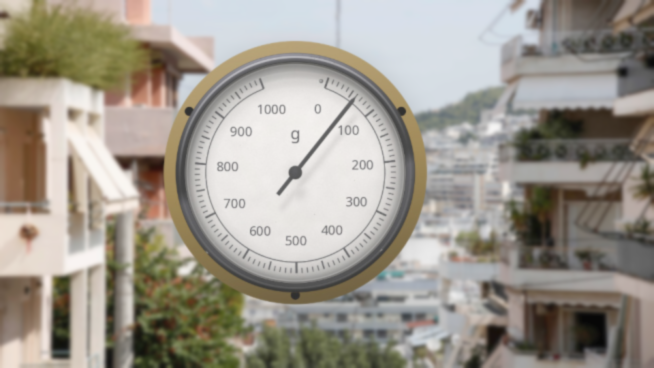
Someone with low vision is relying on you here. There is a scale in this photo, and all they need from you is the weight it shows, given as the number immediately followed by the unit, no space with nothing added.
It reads 60g
